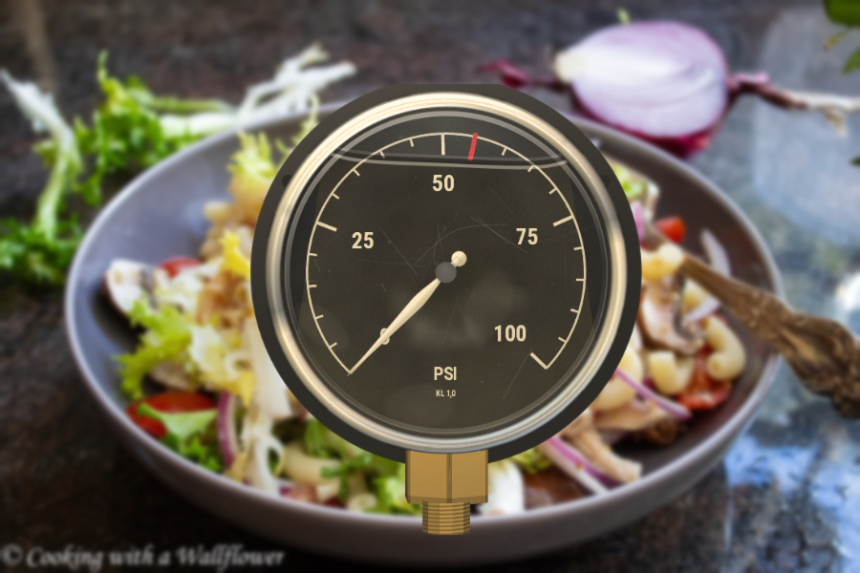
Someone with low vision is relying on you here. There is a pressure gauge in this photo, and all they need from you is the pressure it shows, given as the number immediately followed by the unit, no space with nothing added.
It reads 0psi
